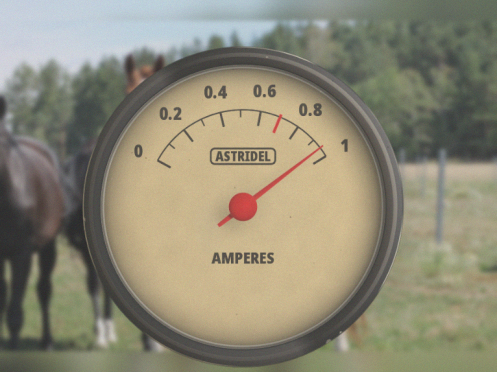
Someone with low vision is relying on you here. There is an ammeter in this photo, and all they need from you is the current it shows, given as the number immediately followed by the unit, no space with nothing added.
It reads 0.95A
